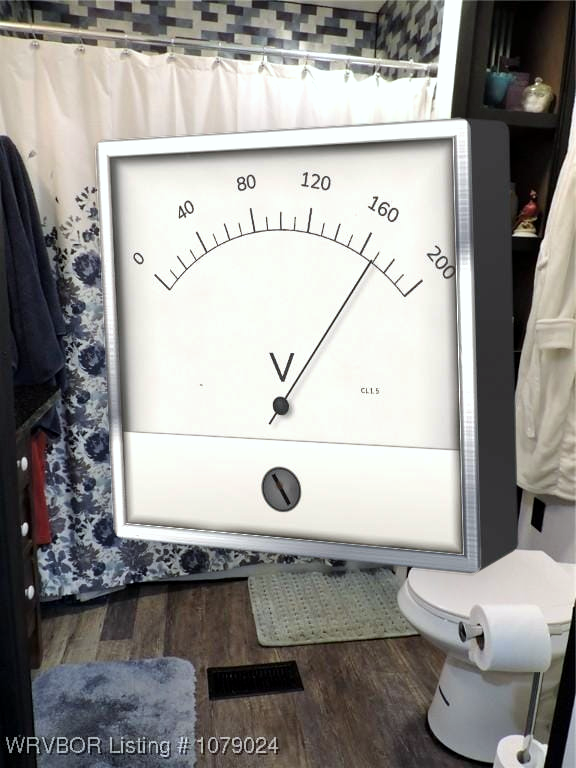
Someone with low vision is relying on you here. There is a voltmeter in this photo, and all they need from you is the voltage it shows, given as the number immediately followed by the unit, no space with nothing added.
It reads 170V
